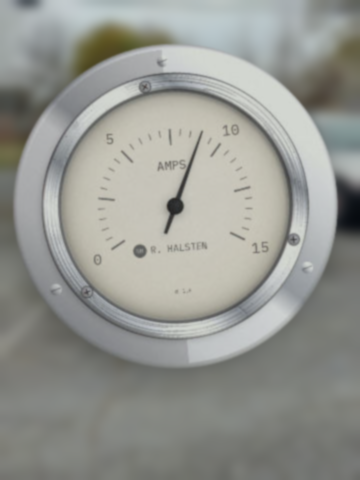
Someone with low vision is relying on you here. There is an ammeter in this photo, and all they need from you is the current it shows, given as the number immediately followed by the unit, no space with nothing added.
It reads 9A
